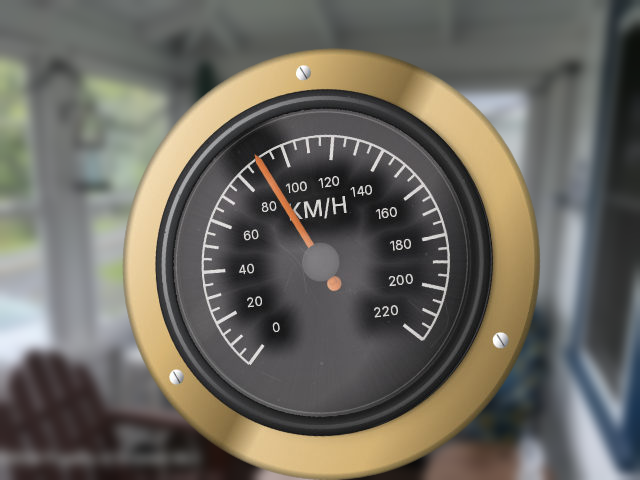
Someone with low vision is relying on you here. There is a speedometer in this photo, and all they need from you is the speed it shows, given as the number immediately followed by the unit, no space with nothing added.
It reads 90km/h
